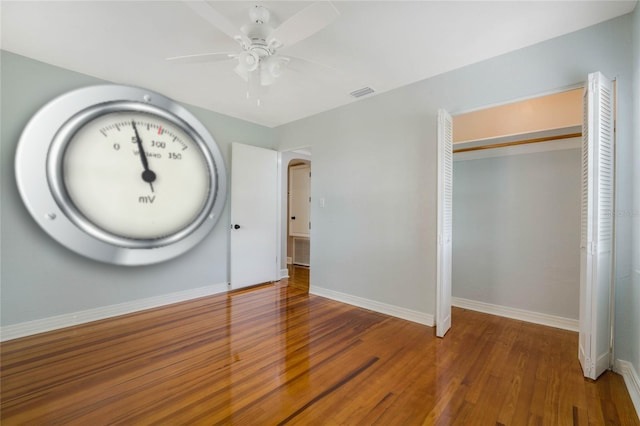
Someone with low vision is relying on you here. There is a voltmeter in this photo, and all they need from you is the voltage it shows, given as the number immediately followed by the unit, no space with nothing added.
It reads 50mV
